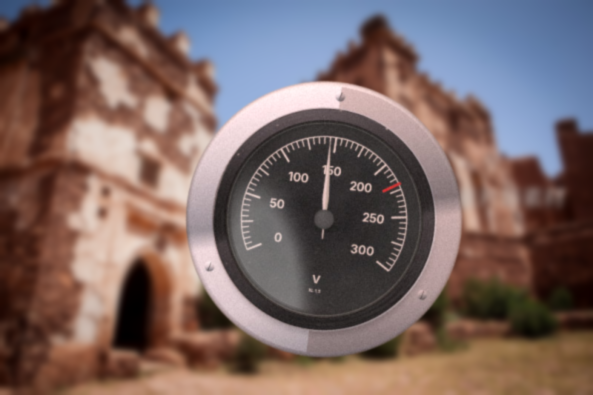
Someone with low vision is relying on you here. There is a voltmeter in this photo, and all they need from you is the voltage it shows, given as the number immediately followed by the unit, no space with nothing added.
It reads 145V
